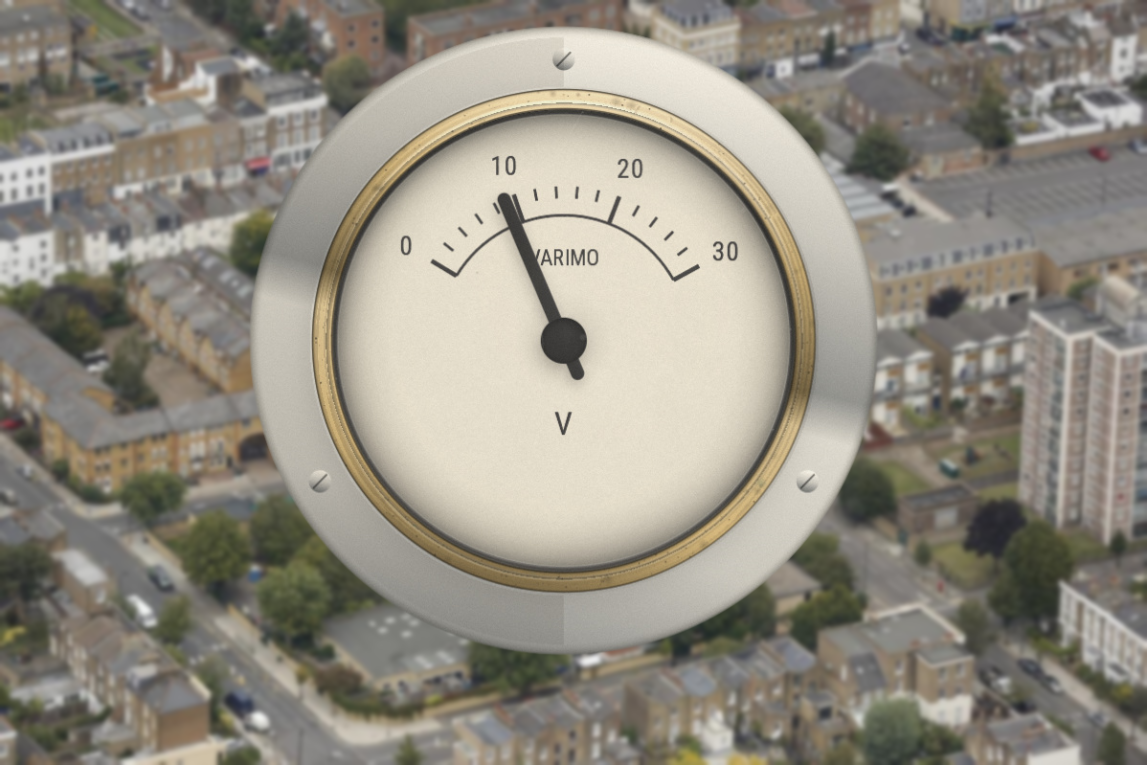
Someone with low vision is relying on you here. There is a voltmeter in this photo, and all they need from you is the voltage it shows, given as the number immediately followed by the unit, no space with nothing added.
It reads 9V
